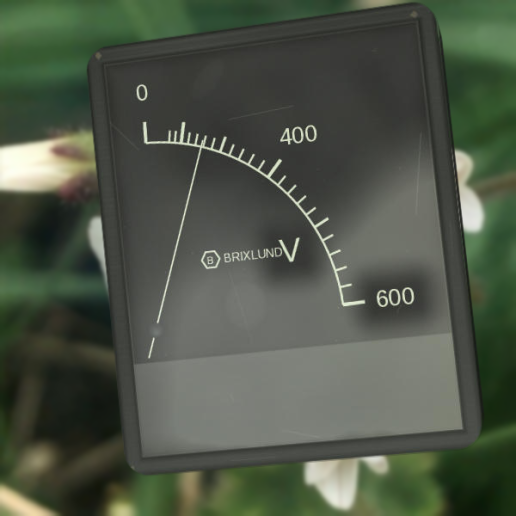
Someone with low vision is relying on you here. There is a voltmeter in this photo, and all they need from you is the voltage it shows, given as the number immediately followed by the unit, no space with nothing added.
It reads 260V
